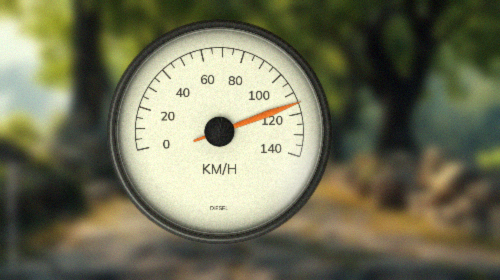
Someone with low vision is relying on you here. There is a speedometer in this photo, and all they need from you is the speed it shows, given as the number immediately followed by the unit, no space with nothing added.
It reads 115km/h
